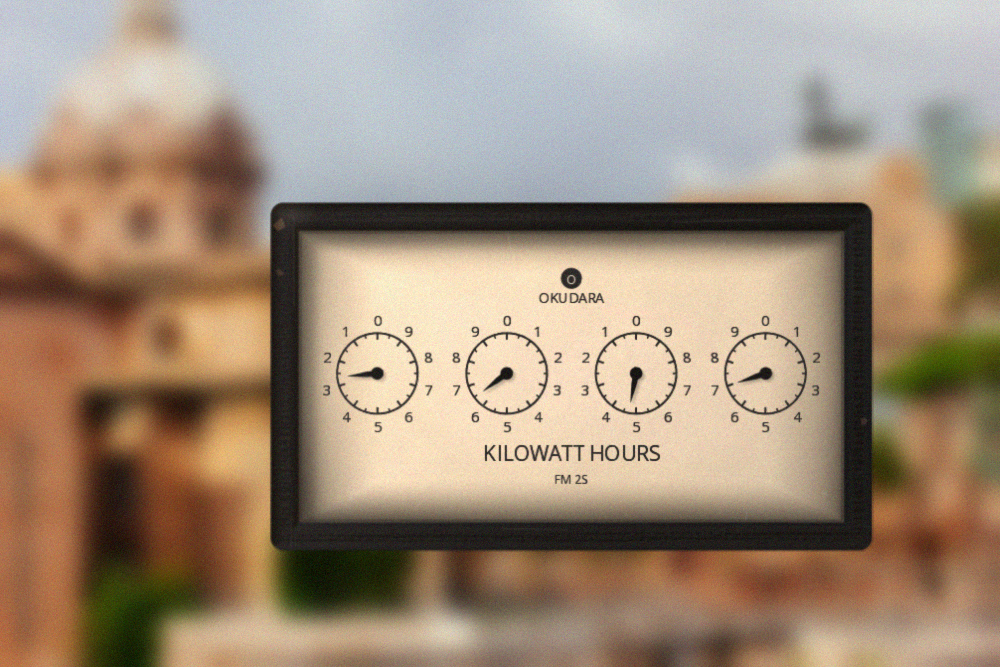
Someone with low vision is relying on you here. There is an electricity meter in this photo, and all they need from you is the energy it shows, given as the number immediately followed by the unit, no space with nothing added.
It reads 2647kWh
